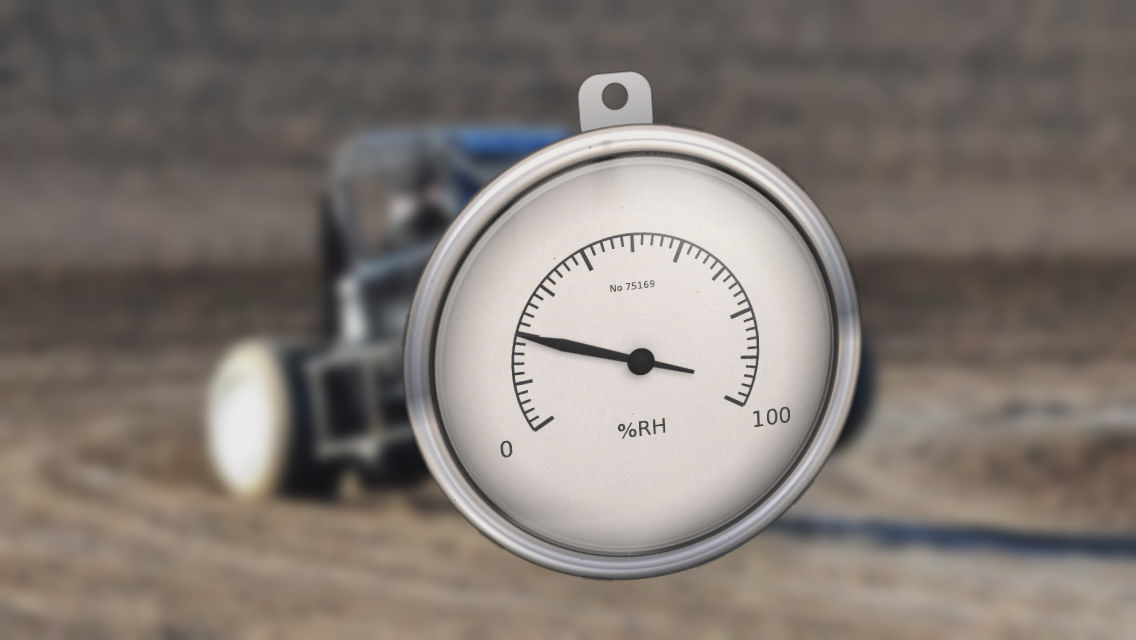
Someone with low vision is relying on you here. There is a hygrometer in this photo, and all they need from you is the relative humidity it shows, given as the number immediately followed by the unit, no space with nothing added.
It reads 20%
